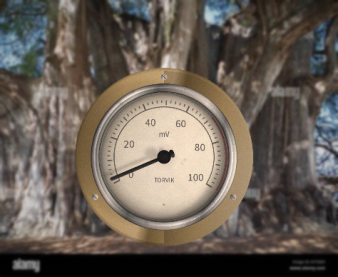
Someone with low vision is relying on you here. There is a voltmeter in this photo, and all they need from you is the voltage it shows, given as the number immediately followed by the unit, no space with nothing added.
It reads 2mV
